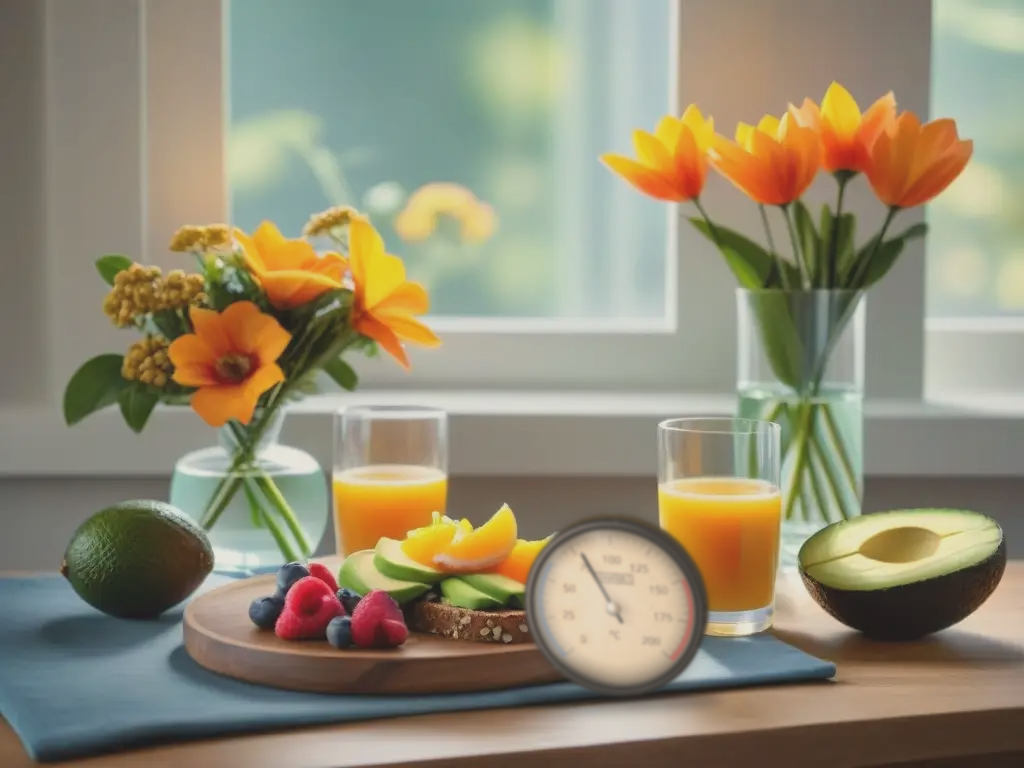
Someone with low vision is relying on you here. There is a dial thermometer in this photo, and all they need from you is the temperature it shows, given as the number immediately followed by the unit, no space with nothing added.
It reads 80°C
